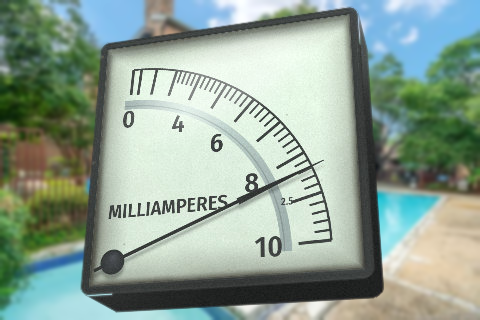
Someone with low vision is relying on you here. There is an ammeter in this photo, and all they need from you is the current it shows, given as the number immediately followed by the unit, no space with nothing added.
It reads 8.4mA
